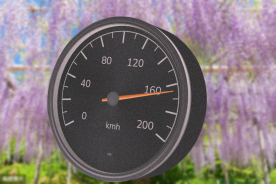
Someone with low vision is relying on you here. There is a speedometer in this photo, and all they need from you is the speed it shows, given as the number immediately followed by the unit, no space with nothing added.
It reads 165km/h
